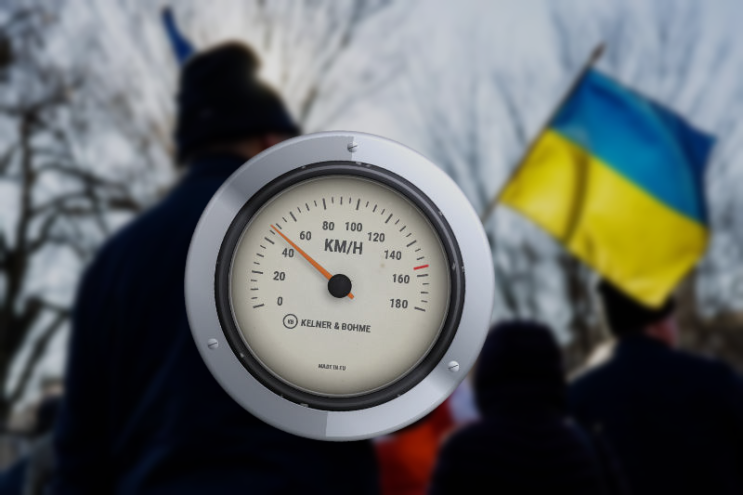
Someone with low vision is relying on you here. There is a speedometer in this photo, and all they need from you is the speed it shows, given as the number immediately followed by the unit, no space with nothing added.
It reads 47.5km/h
